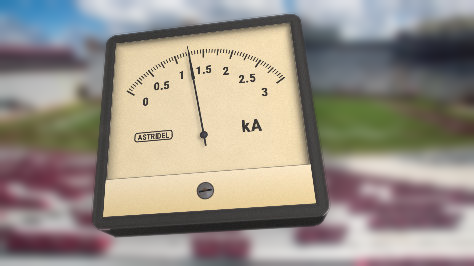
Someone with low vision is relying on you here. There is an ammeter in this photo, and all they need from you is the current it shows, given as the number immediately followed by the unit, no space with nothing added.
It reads 1.25kA
